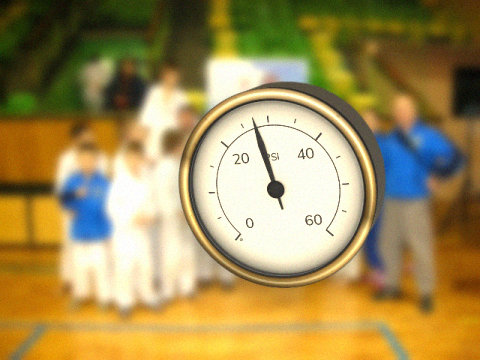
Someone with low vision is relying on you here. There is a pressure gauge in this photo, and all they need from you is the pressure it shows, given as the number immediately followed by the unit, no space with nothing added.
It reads 27.5psi
